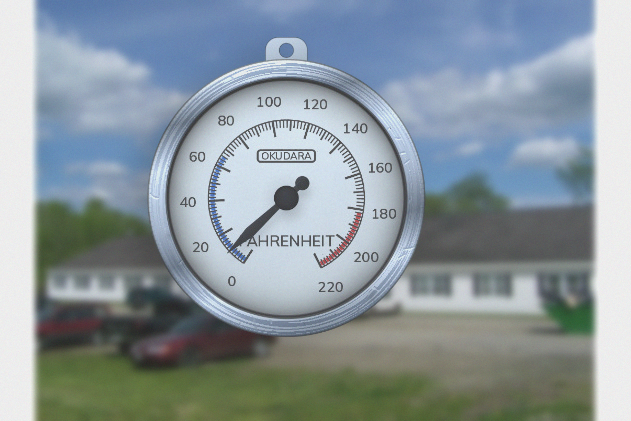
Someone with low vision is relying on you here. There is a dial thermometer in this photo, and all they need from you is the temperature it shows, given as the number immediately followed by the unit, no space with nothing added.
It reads 10°F
